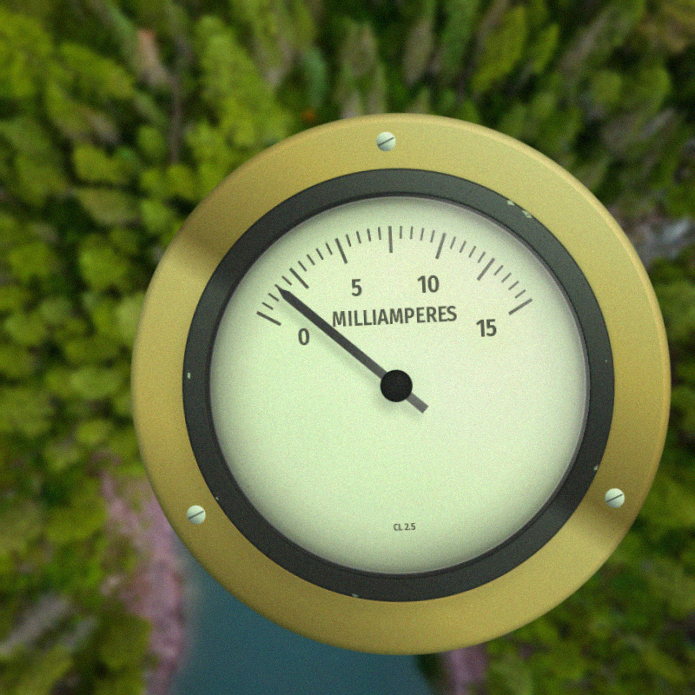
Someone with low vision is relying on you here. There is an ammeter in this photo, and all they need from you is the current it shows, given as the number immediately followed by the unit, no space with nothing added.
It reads 1.5mA
